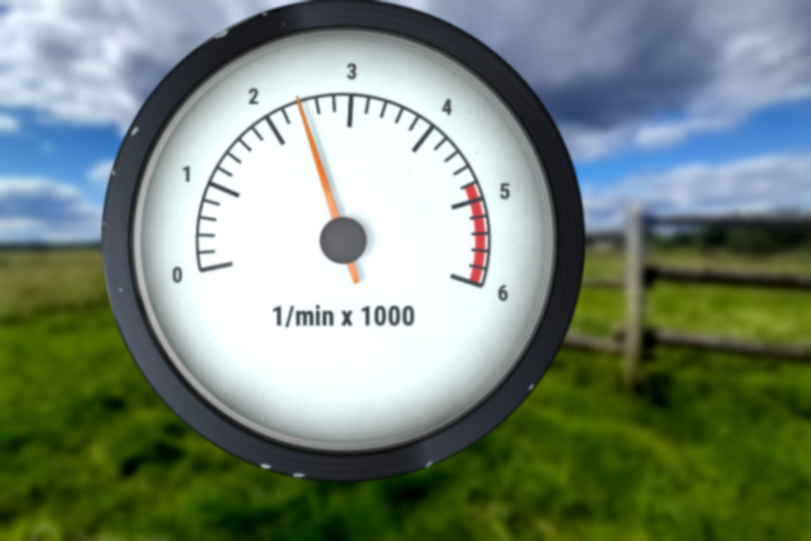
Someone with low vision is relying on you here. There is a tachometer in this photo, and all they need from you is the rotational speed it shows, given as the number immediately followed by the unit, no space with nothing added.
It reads 2400rpm
